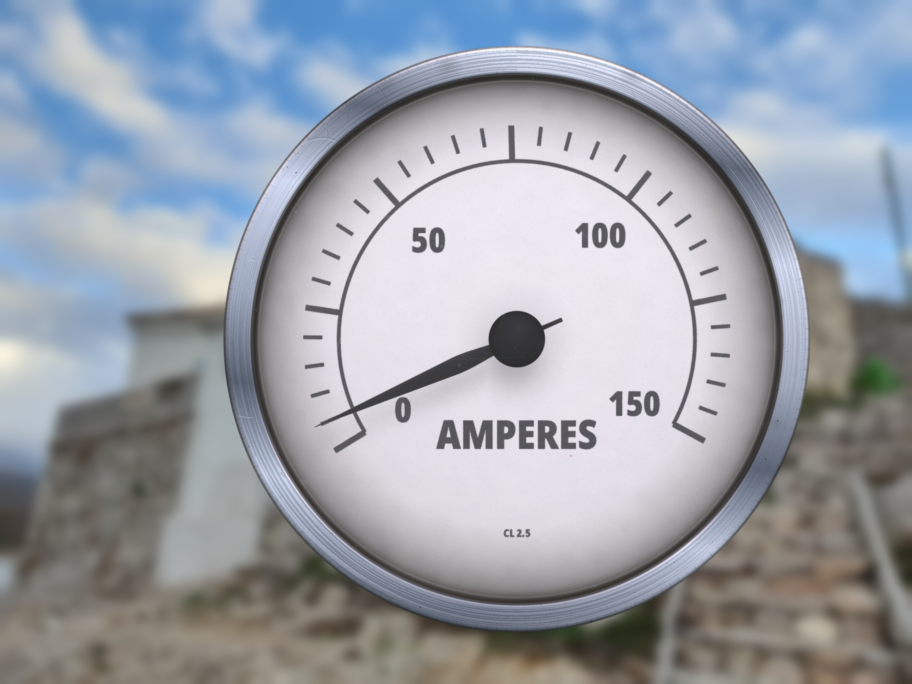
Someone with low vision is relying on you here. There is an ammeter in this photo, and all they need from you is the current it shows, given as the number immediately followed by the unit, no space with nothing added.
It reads 5A
